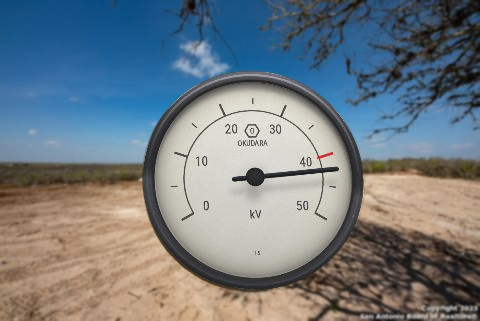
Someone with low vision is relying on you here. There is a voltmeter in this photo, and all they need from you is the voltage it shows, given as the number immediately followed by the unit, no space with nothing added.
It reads 42.5kV
